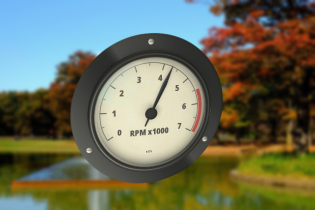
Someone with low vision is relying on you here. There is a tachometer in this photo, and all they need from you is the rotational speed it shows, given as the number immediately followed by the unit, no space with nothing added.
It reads 4250rpm
